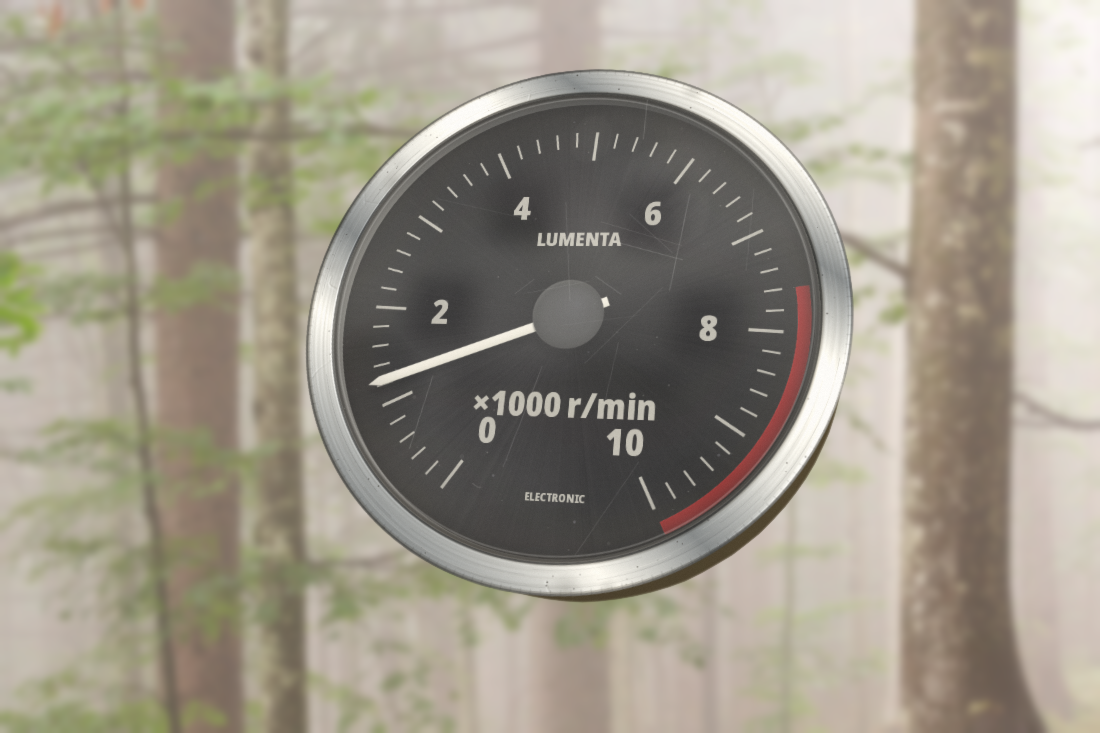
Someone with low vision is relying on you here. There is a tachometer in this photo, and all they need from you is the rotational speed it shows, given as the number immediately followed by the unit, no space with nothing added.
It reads 1200rpm
